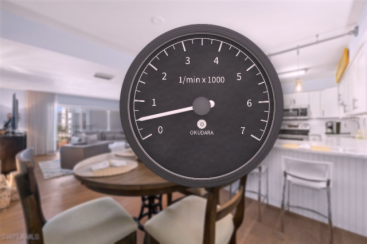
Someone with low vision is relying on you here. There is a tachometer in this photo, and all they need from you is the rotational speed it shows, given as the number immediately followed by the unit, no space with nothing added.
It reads 500rpm
